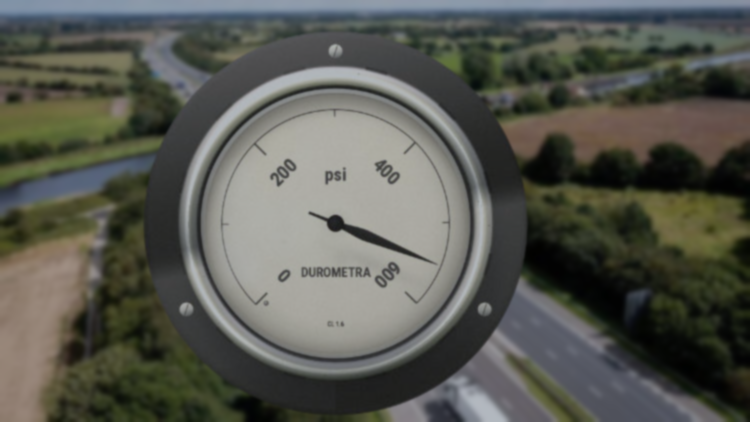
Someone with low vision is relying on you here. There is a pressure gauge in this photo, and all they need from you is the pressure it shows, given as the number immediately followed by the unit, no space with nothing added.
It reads 550psi
